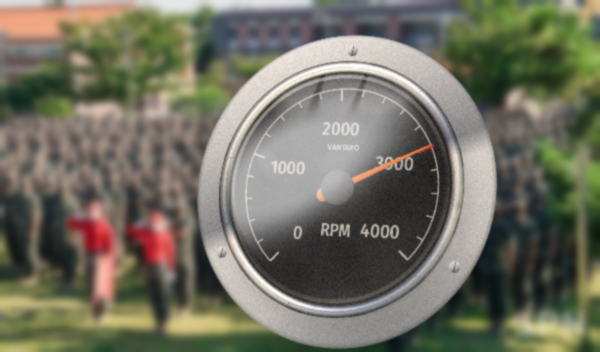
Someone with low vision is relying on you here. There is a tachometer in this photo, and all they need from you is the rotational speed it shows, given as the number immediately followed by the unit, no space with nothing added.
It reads 3000rpm
